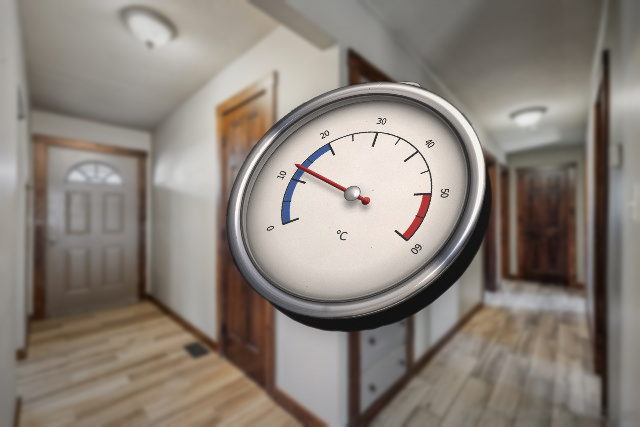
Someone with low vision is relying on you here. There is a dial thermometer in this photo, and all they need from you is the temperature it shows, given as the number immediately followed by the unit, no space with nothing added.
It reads 12.5°C
